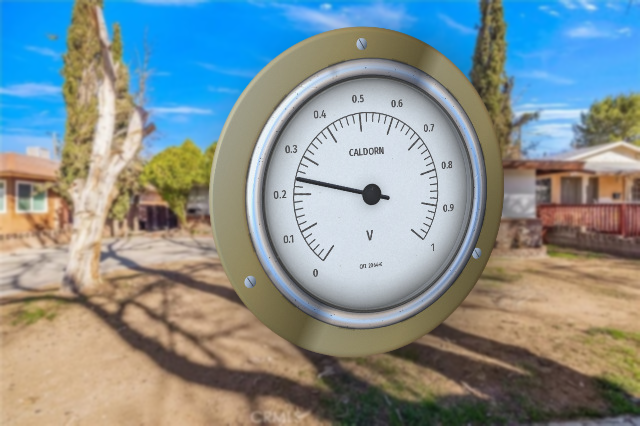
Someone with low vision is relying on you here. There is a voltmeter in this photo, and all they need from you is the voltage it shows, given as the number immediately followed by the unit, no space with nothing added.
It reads 0.24V
